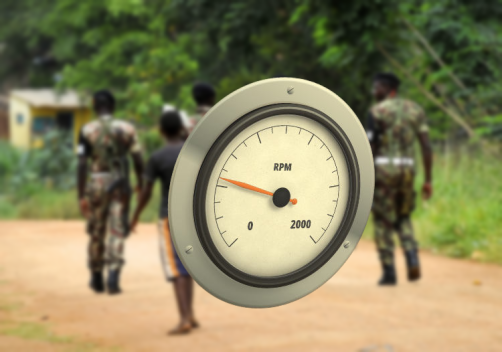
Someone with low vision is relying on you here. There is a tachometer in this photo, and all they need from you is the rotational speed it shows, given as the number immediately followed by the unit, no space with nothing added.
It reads 450rpm
